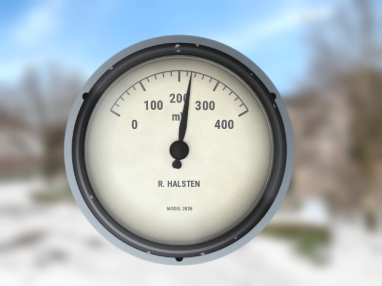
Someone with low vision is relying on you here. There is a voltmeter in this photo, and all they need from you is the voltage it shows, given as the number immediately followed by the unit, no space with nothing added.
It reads 230mV
